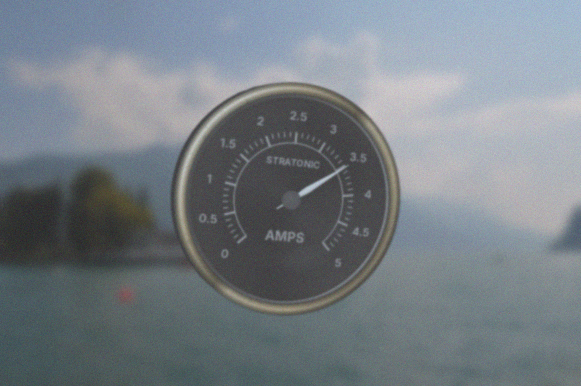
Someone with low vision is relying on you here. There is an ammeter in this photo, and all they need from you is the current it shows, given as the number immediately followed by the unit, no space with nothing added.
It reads 3.5A
